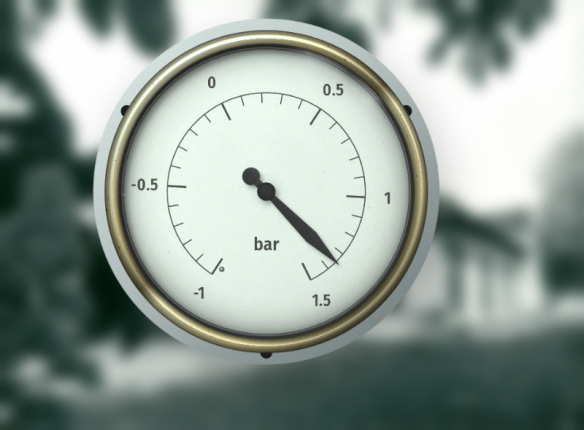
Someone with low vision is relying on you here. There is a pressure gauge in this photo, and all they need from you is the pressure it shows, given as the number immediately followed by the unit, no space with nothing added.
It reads 1.35bar
